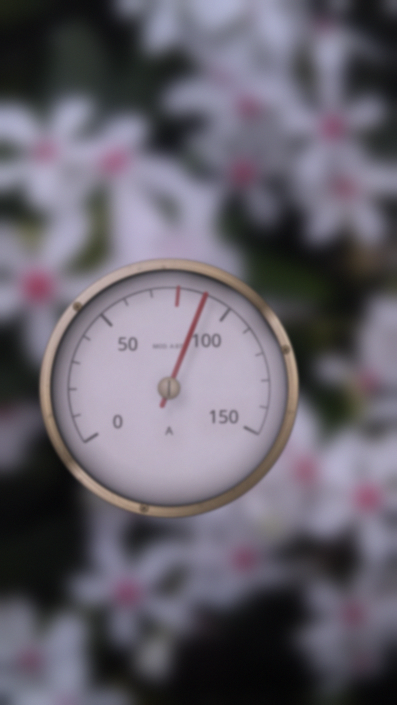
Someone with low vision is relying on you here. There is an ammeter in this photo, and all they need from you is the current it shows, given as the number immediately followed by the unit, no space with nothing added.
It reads 90A
